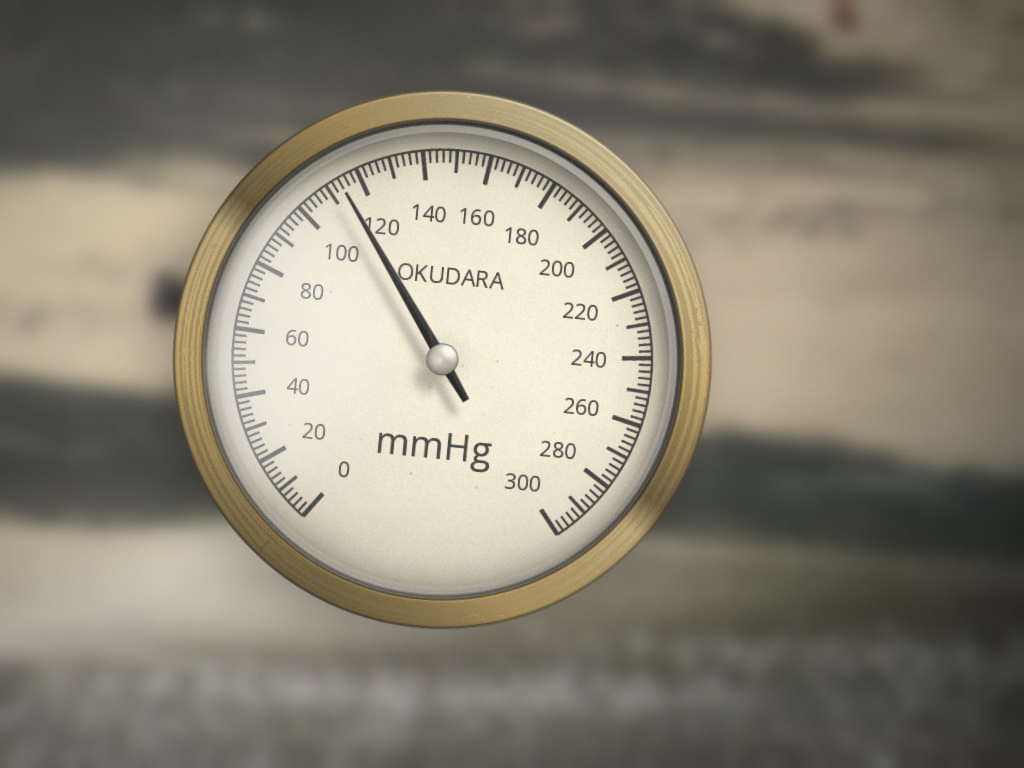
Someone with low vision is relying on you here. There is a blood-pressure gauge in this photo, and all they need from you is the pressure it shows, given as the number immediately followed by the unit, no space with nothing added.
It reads 114mmHg
